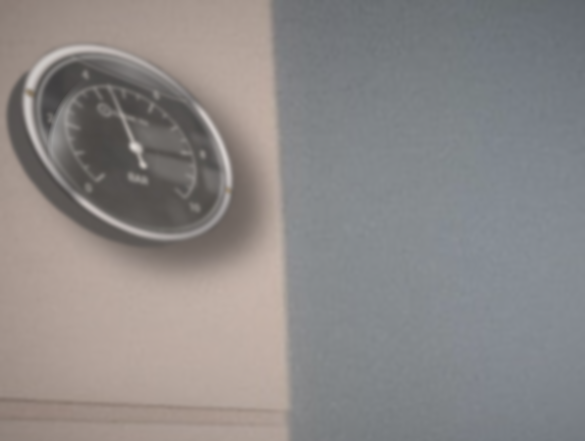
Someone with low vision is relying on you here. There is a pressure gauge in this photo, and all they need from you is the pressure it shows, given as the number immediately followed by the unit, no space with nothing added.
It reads 4.5bar
